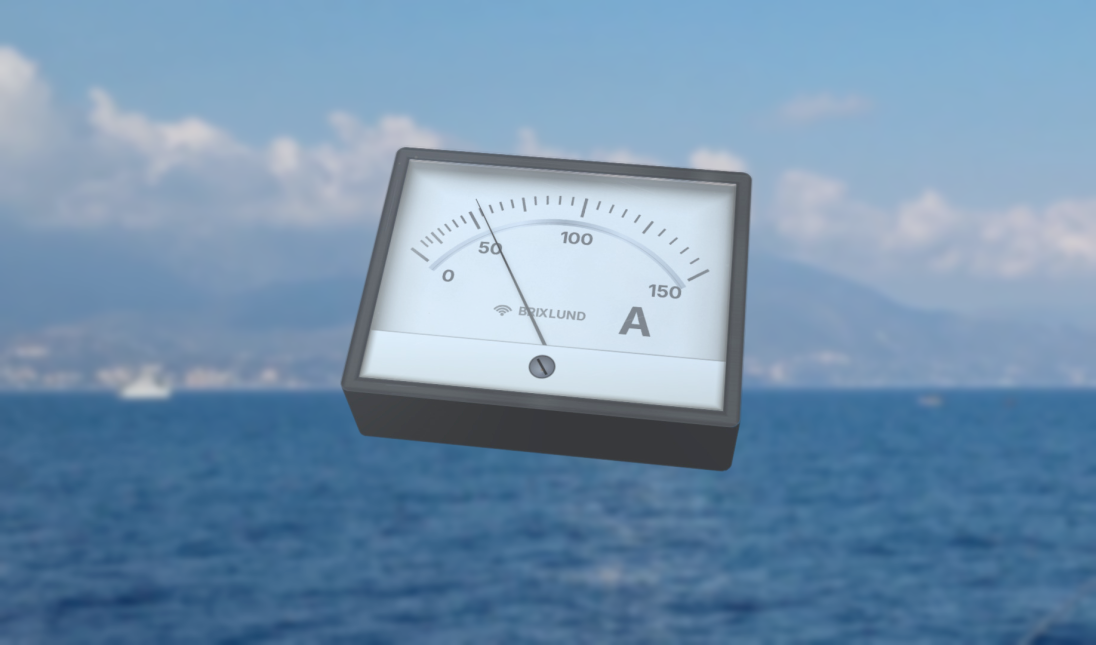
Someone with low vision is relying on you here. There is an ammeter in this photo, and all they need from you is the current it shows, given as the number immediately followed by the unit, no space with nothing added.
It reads 55A
